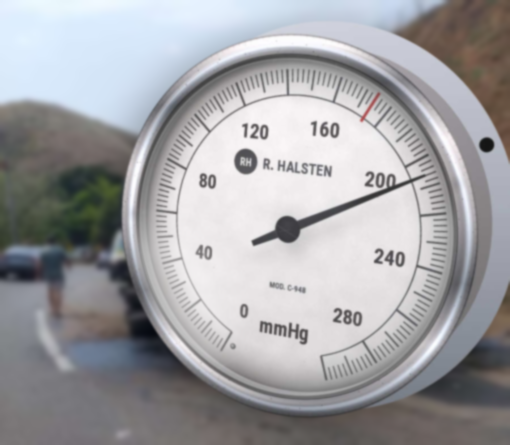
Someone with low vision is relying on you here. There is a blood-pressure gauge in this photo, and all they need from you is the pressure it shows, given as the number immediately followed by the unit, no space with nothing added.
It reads 206mmHg
